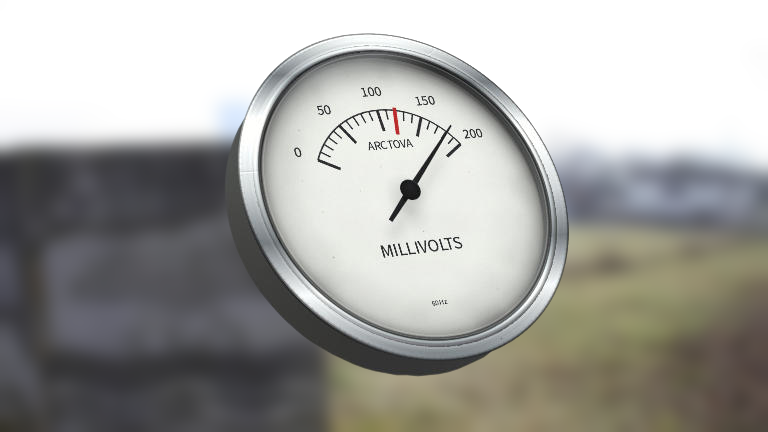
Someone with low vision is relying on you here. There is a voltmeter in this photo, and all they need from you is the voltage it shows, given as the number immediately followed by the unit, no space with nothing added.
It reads 180mV
